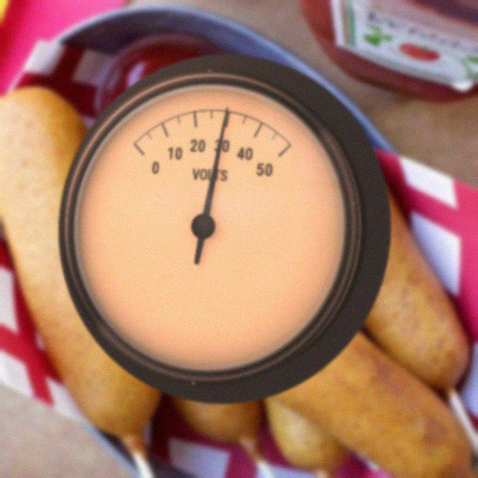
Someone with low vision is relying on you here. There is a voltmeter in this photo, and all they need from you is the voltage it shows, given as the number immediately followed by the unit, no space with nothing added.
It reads 30V
